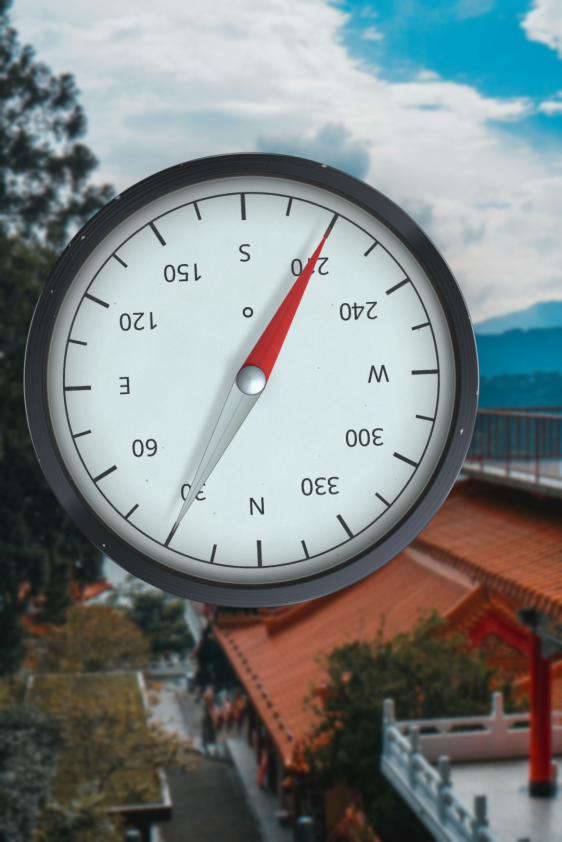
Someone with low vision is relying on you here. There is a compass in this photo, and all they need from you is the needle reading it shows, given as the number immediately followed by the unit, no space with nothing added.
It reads 210°
